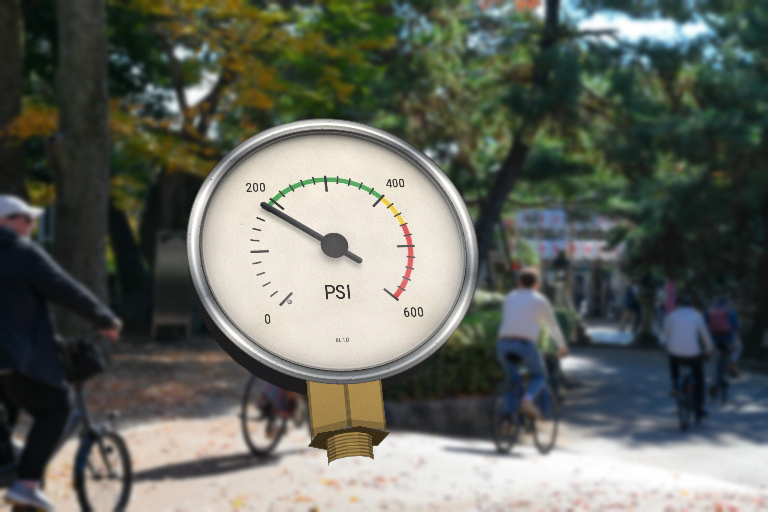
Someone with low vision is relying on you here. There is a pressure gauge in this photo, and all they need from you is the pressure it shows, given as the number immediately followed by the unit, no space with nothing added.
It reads 180psi
